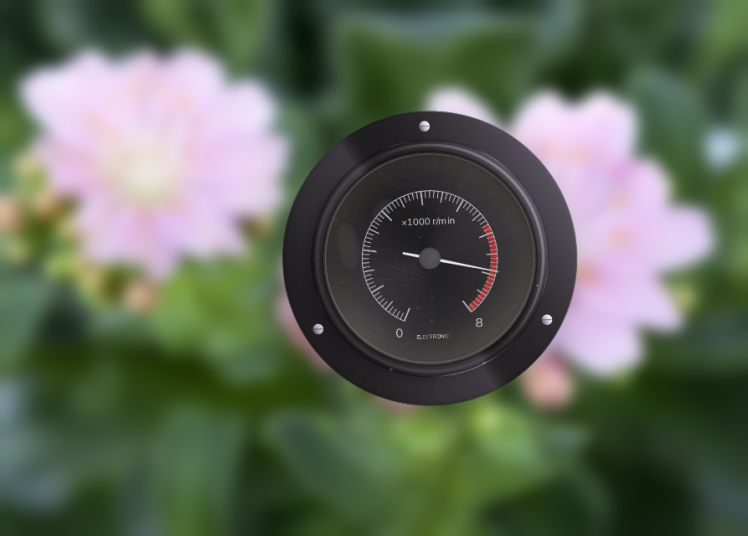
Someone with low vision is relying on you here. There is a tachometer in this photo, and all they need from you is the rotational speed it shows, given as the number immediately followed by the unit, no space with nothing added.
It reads 6900rpm
